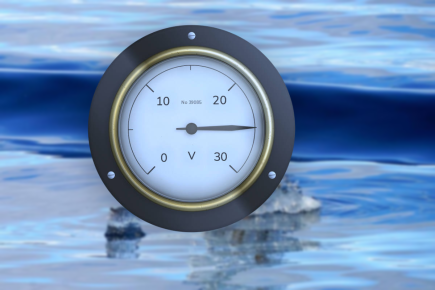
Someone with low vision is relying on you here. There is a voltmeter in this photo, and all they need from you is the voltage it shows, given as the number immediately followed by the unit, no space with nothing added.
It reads 25V
